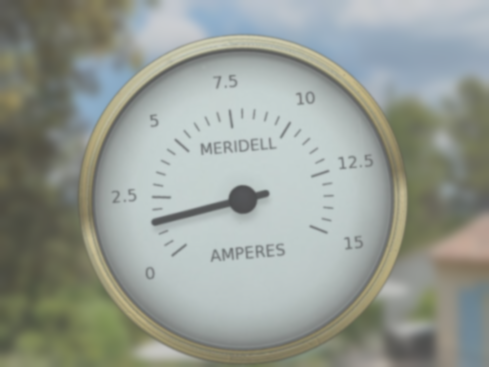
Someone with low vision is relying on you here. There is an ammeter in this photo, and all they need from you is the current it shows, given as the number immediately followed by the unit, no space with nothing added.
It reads 1.5A
